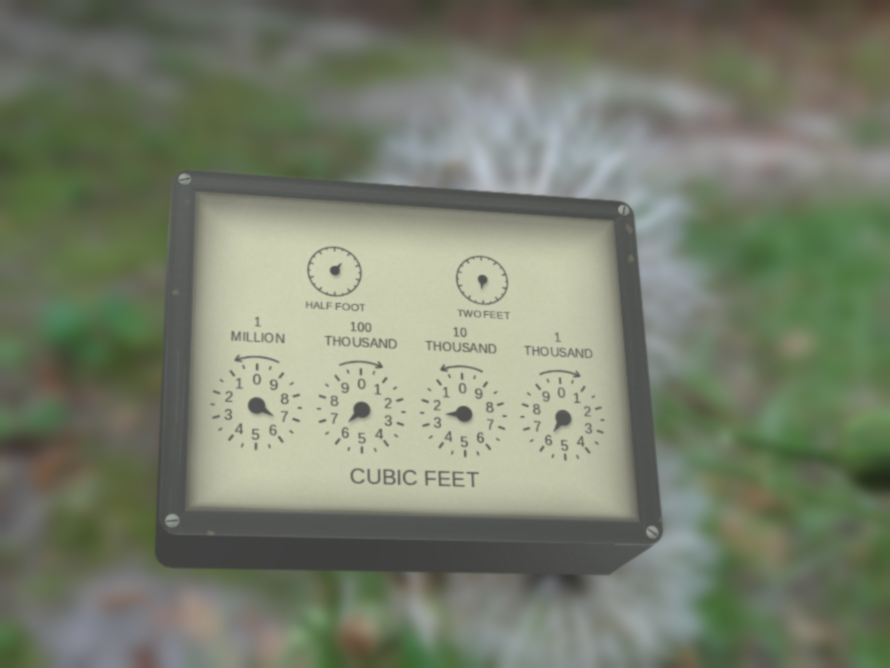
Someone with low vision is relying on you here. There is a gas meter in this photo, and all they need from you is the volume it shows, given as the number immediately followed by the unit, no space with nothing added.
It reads 662600ft³
